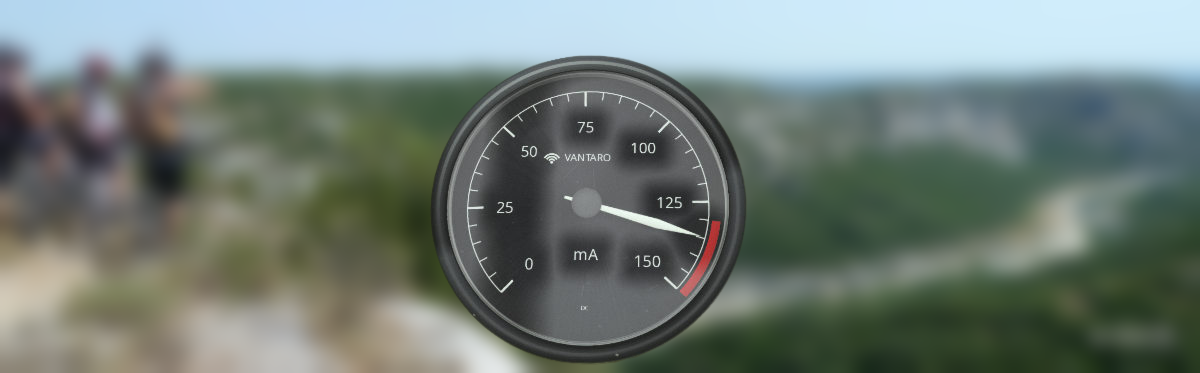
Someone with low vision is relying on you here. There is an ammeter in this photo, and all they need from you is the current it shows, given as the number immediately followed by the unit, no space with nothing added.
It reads 135mA
